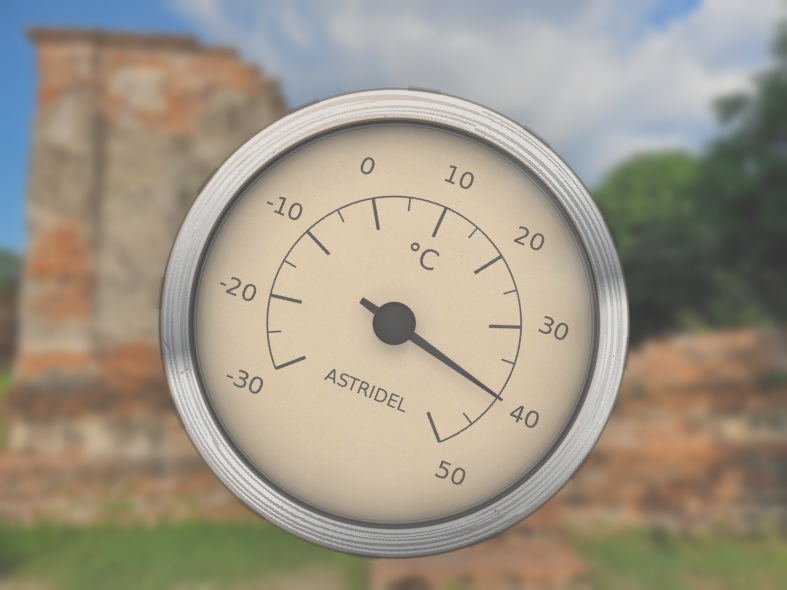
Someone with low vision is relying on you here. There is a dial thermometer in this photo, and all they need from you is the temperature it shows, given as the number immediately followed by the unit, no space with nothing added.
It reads 40°C
